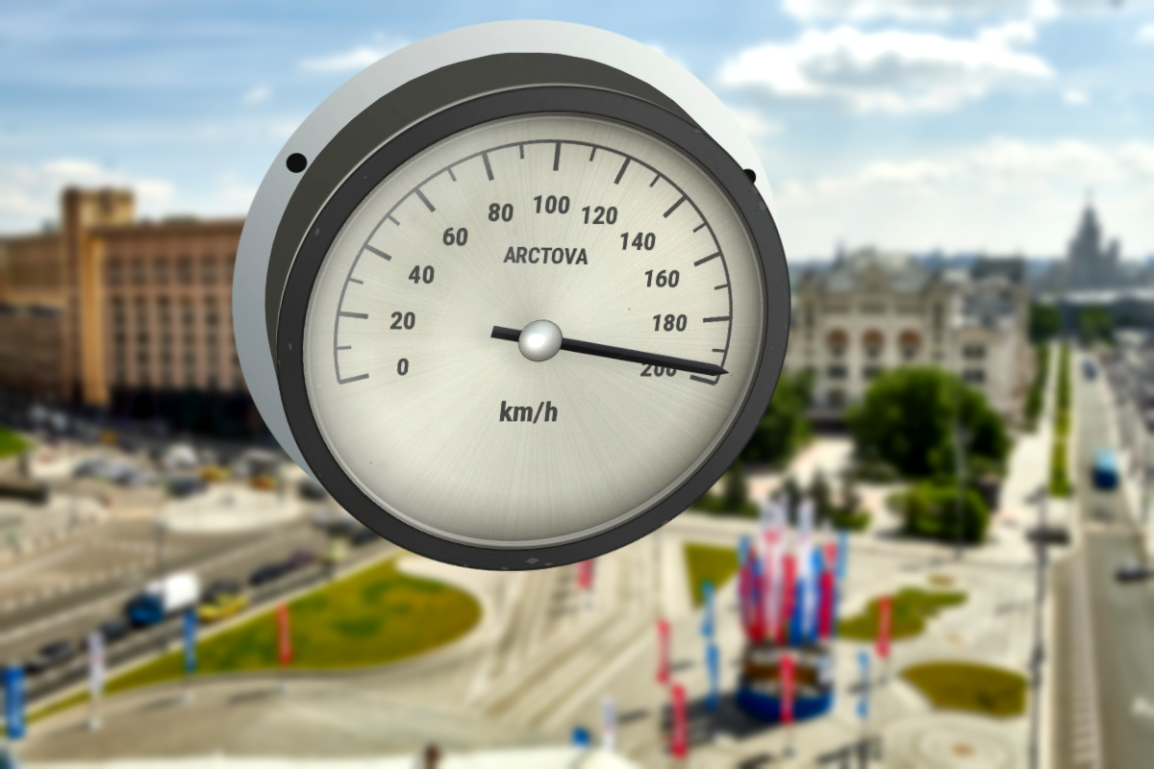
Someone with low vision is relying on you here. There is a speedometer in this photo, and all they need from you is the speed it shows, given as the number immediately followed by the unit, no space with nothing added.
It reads 195km/h
